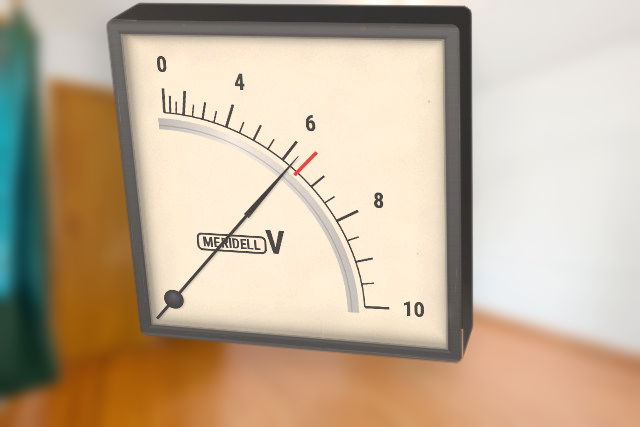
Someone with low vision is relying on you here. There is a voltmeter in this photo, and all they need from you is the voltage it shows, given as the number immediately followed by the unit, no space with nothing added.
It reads 6.25V
